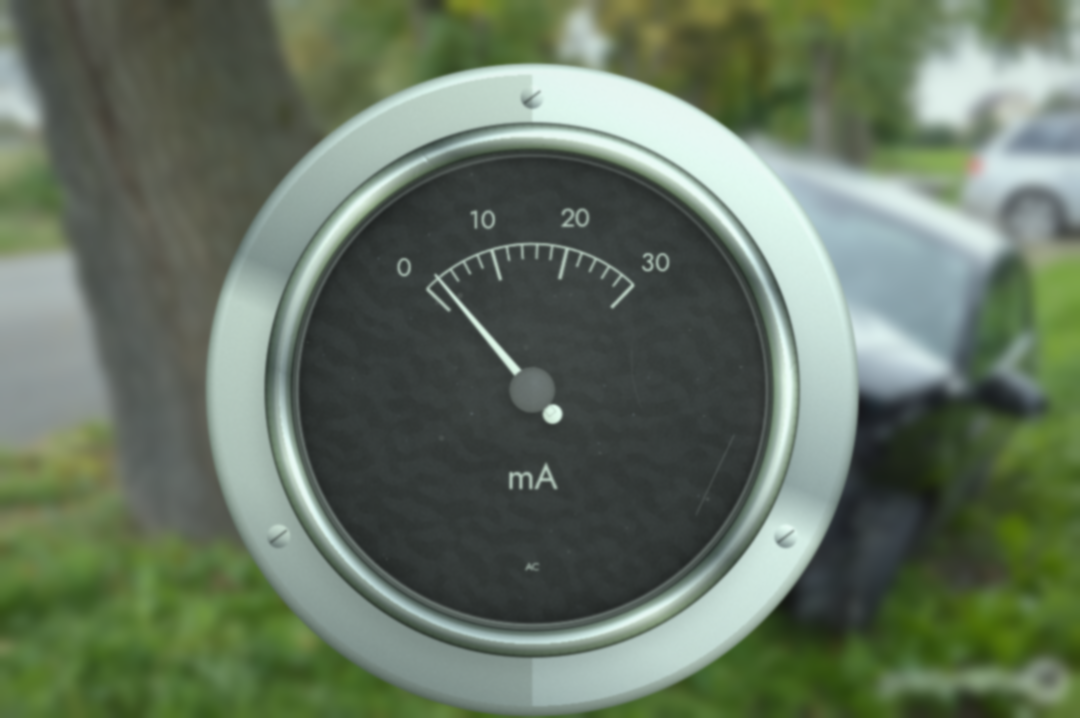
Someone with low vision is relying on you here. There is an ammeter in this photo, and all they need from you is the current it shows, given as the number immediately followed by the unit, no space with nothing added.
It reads 2mA
